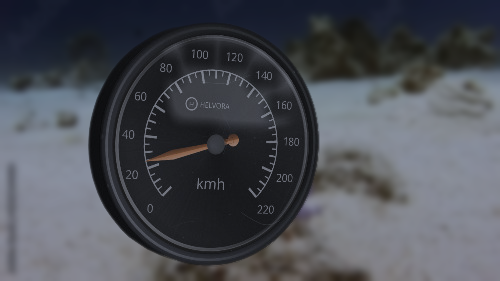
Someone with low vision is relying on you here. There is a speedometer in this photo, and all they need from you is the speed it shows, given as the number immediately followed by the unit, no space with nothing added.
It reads 25km/h
